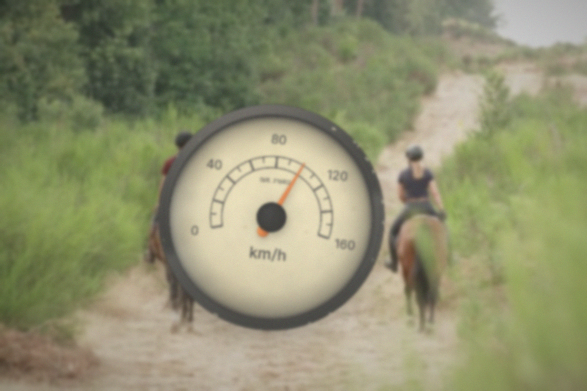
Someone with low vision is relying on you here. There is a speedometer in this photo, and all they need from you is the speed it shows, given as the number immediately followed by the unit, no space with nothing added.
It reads 100km/h
